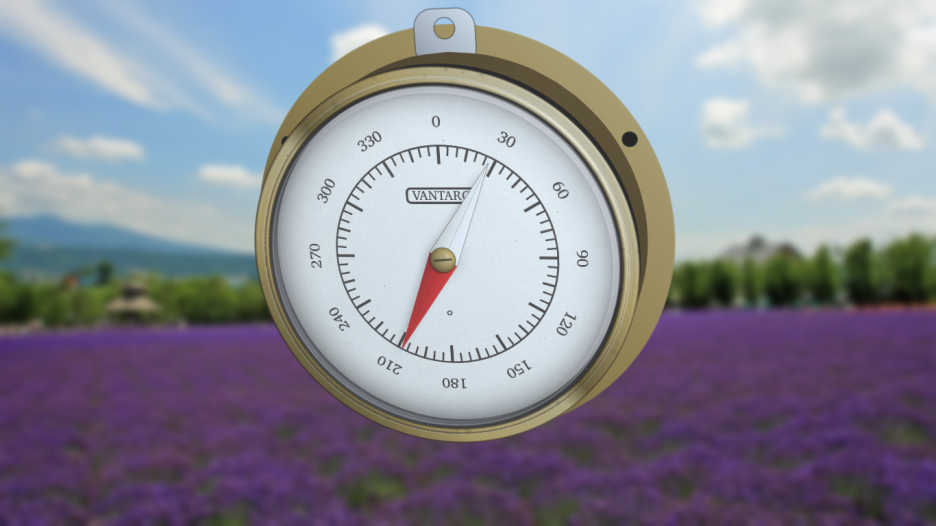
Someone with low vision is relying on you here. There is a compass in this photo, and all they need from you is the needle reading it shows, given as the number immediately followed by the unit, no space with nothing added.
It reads 207.5°
